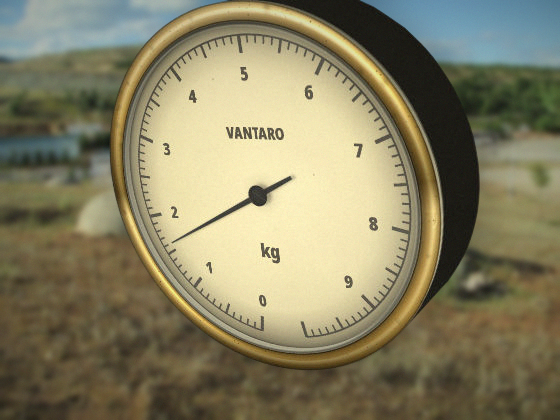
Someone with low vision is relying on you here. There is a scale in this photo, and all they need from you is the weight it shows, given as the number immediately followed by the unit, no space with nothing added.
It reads 1.6kg
